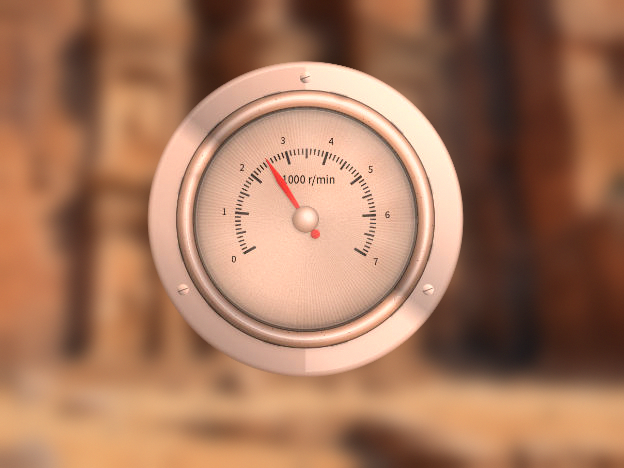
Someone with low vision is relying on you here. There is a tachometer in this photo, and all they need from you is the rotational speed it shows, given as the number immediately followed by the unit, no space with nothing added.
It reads 2500rpm
